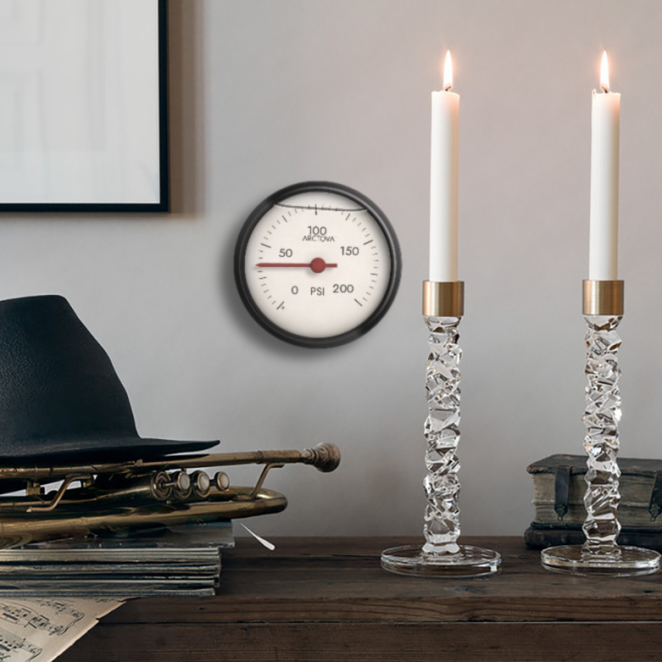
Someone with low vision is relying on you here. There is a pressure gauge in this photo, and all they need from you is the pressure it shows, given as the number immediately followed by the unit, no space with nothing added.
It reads 35psi
